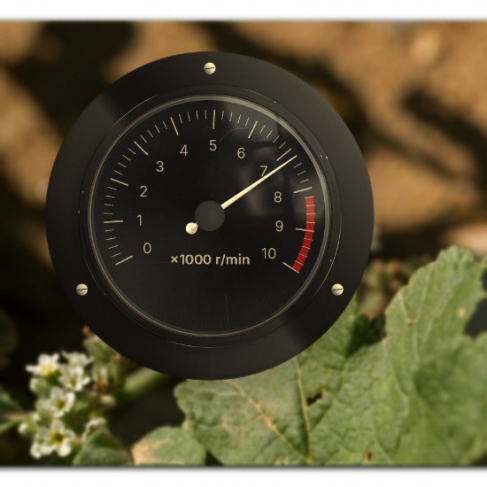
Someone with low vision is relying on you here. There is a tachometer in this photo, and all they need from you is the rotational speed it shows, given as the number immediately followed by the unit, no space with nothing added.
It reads 7200rpm
